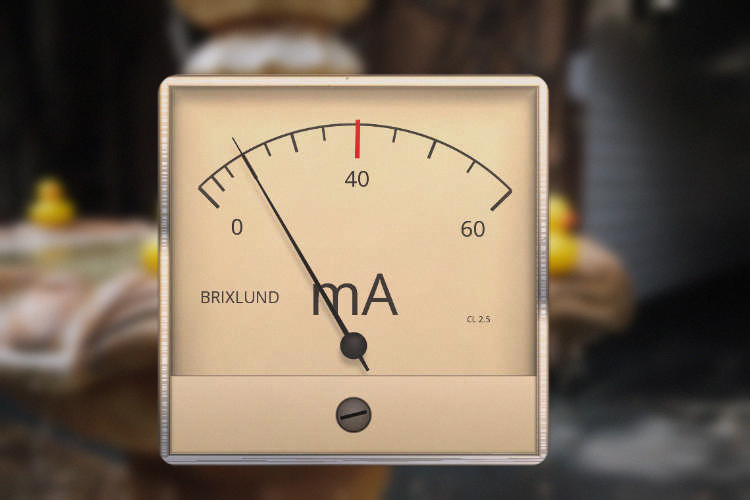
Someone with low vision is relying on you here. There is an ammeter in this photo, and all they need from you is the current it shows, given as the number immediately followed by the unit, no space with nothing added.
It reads 20mA
